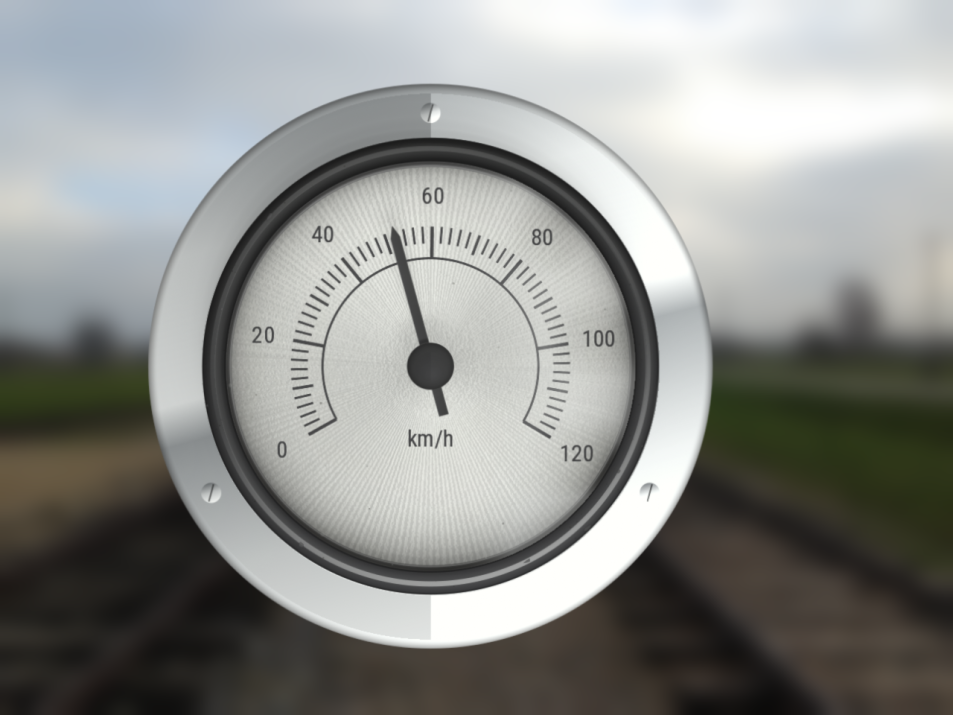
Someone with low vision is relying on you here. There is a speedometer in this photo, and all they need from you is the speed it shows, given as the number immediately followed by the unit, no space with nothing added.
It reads 52km/h
